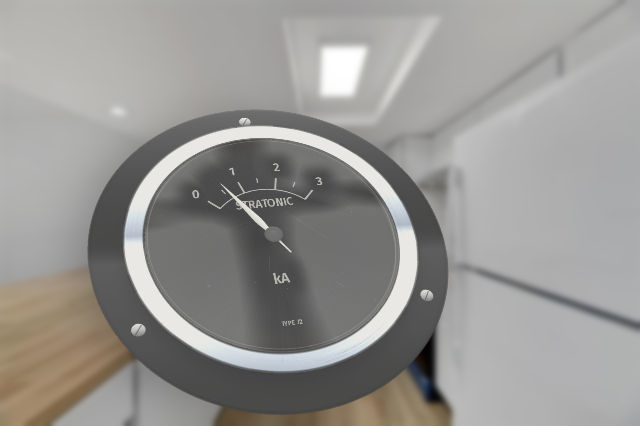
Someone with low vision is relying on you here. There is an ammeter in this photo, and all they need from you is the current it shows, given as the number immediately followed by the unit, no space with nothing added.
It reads 0.5kA
